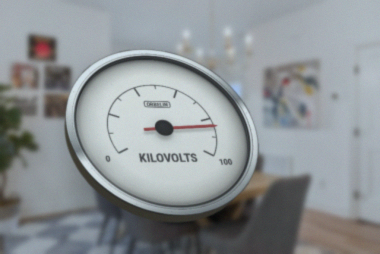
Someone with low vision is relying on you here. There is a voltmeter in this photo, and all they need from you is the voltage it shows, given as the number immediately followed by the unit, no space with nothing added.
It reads 85kV
